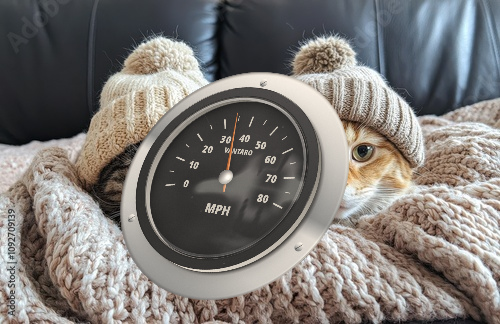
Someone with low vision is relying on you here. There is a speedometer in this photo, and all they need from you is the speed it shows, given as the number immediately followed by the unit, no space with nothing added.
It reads 35mph
